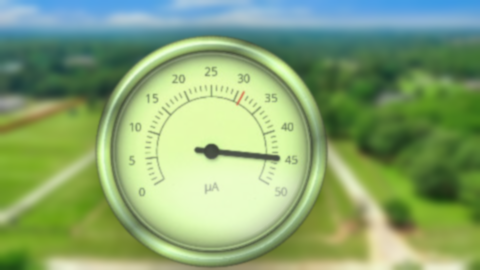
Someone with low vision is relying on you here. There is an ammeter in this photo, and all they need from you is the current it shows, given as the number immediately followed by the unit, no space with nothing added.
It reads 45µA
